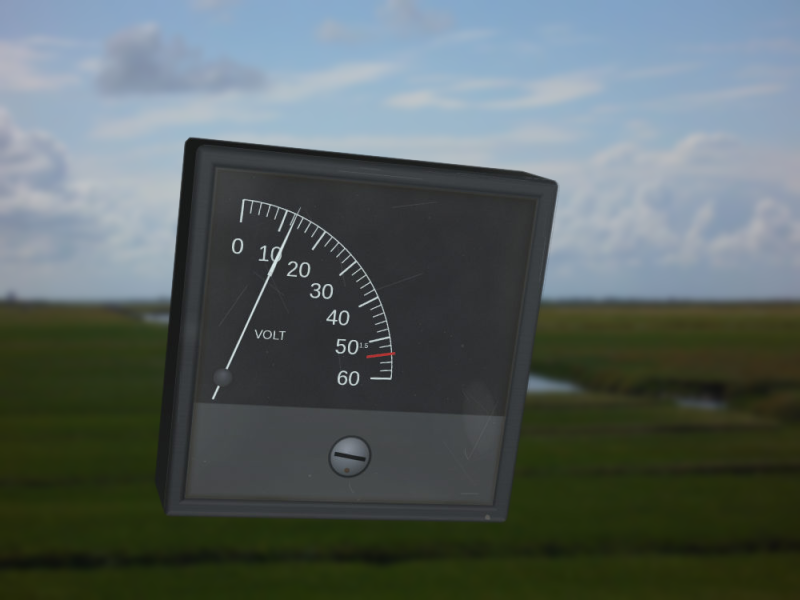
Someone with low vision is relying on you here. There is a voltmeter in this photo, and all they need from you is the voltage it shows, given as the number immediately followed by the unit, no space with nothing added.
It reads 12V
